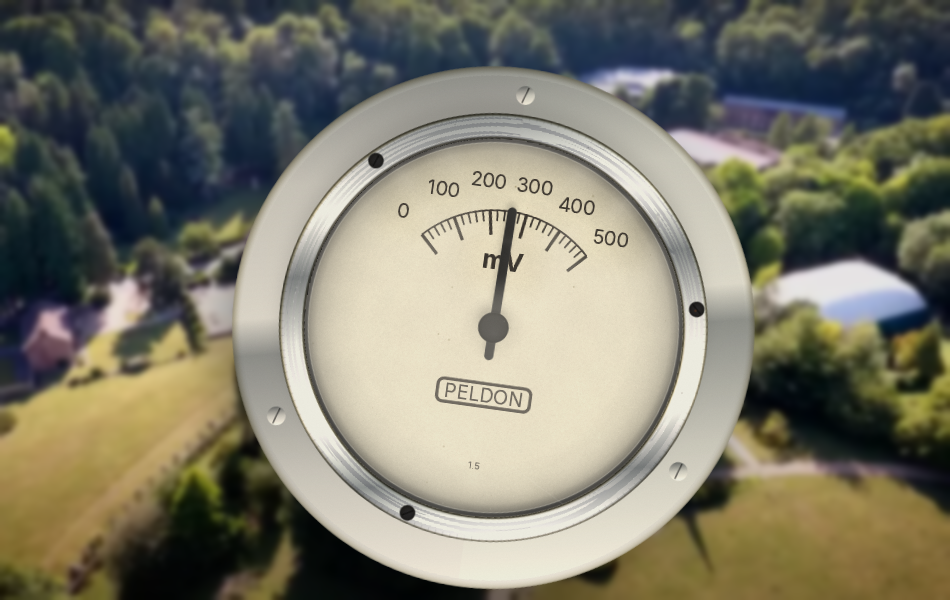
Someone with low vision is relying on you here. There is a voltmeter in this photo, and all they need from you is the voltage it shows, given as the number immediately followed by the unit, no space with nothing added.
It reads 260mV
